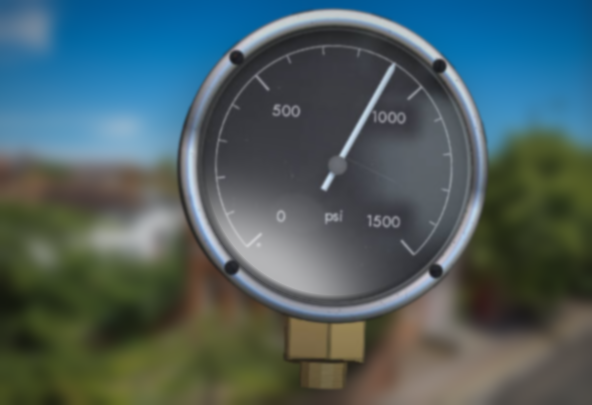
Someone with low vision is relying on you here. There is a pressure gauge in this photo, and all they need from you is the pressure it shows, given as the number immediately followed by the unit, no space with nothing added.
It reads 900psi
